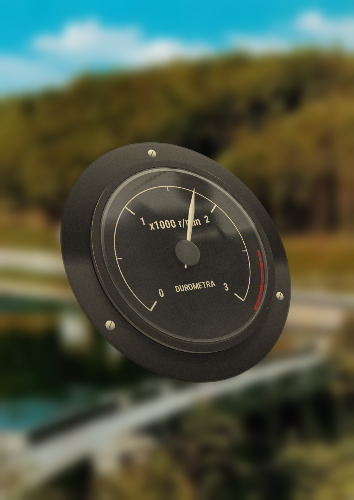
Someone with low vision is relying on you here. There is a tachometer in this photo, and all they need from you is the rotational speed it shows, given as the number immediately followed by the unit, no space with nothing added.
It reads 1750rpm
